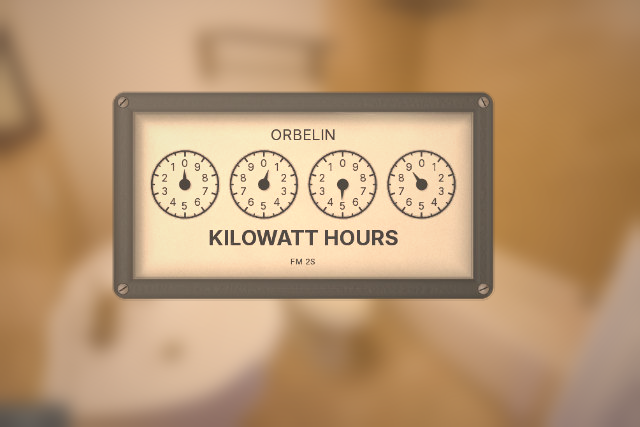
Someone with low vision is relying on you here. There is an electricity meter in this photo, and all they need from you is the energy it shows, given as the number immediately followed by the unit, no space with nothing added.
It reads 49kWh
